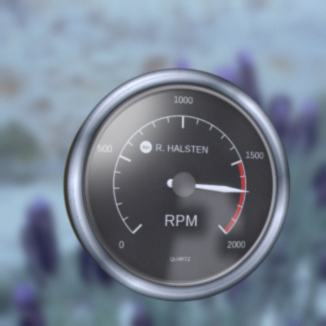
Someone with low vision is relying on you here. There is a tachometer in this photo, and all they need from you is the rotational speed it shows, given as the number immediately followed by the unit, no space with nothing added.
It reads 1700rpm
